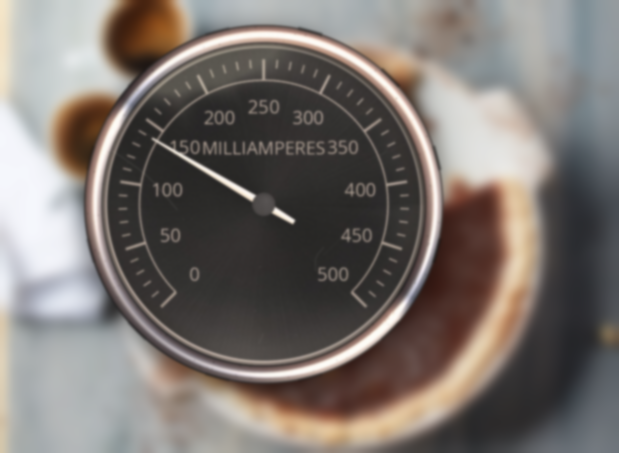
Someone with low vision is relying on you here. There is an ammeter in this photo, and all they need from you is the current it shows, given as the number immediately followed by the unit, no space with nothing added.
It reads 140mA
